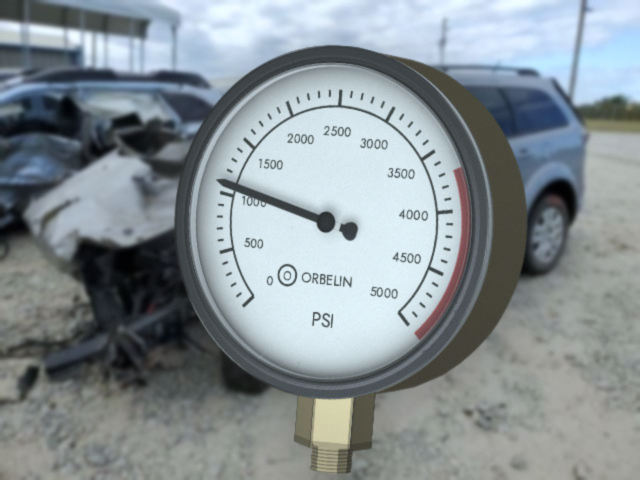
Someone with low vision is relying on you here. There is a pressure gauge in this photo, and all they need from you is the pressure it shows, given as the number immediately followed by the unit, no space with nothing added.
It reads 1100psi
